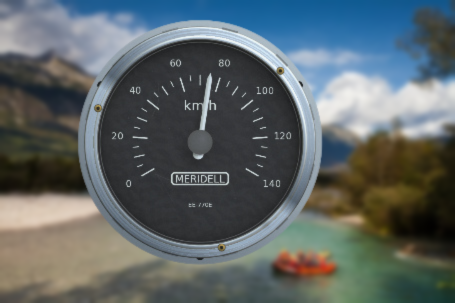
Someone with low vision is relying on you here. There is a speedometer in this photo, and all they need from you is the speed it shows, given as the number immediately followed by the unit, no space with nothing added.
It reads 75km/h
